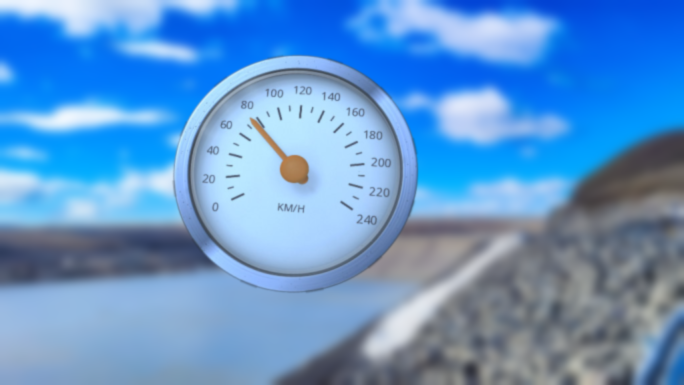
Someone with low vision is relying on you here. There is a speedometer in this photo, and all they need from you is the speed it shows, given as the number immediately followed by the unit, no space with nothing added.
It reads 75km/h
